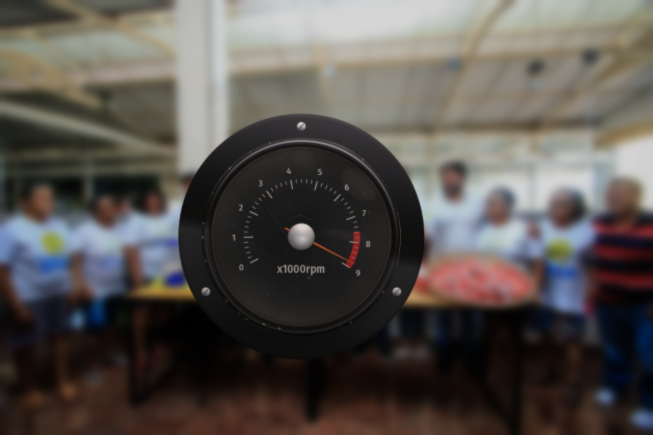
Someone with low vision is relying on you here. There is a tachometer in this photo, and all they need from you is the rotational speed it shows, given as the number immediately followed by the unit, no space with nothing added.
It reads 8800rpm
